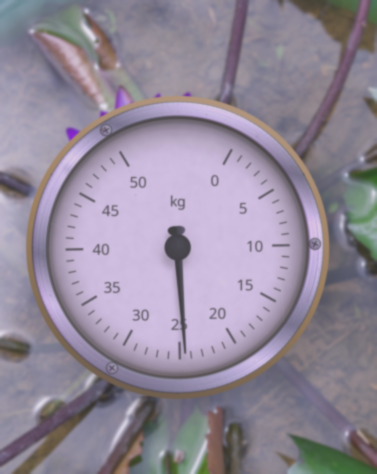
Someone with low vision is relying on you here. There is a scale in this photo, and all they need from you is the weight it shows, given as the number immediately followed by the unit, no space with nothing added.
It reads 24.5kg
